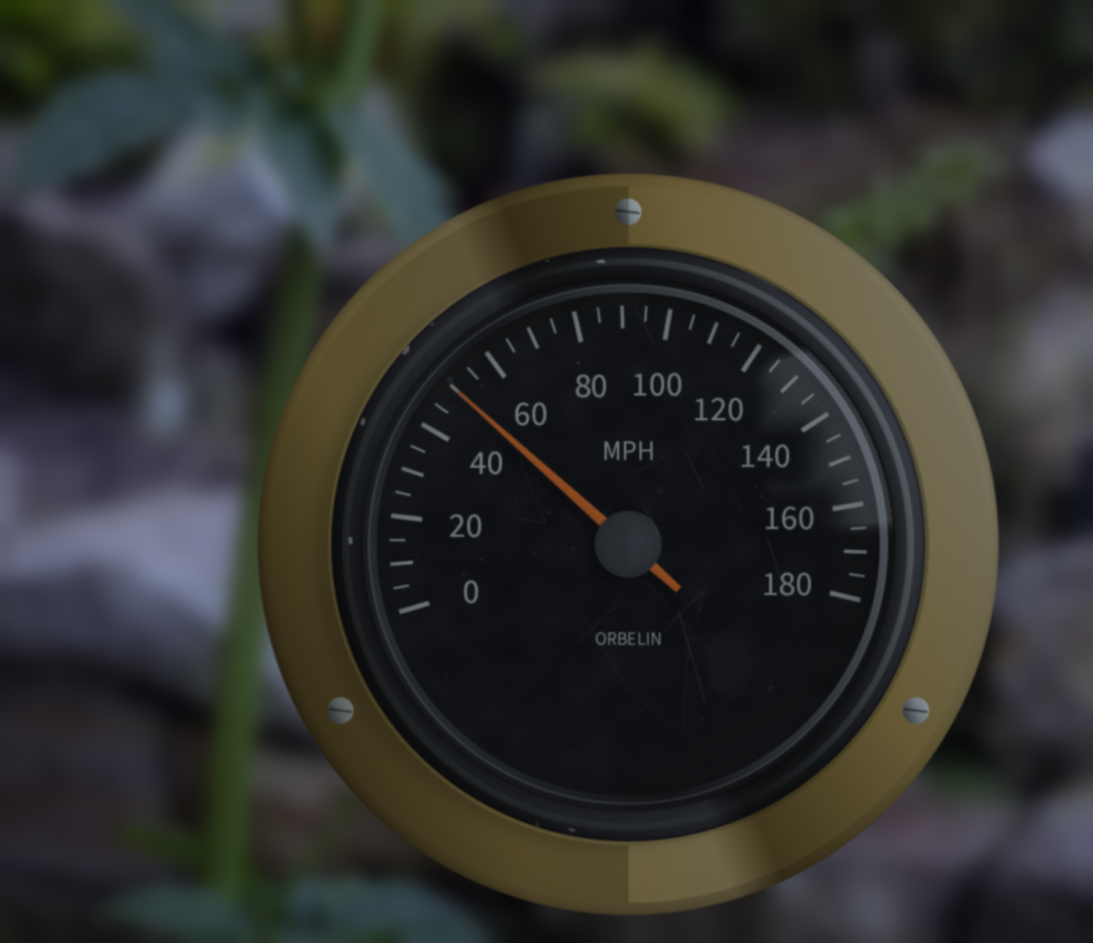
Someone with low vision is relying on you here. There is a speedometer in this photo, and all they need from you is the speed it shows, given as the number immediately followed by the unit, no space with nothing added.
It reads 50mph
